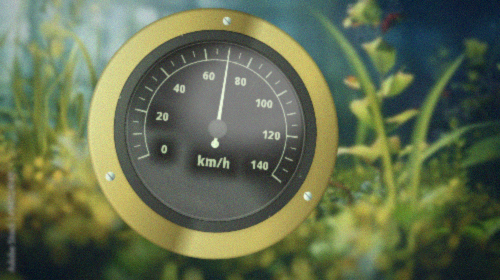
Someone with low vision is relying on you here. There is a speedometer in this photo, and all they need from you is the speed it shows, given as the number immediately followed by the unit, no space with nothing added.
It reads 70km/h
